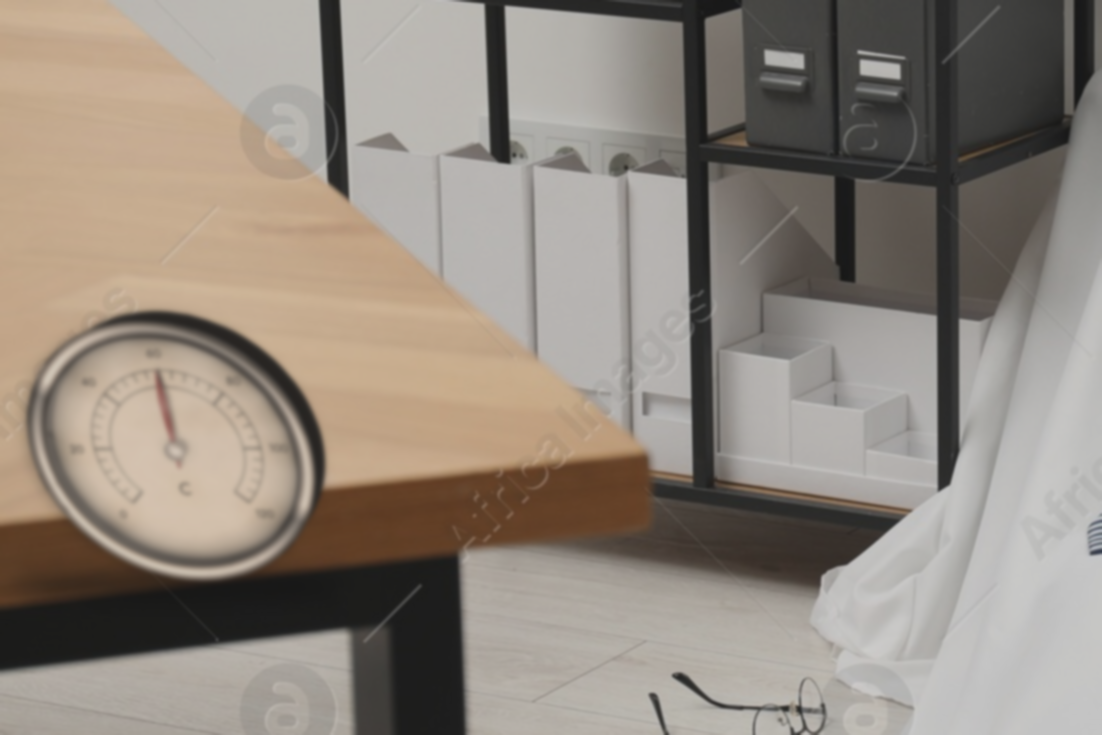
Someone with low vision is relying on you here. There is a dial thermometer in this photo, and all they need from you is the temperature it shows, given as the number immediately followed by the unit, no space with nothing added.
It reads 60°C
